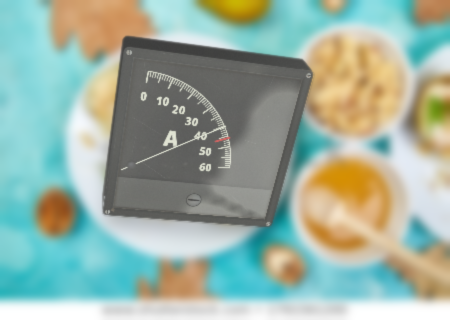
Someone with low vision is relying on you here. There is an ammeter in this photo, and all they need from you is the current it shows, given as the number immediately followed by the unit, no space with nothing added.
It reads 40A
